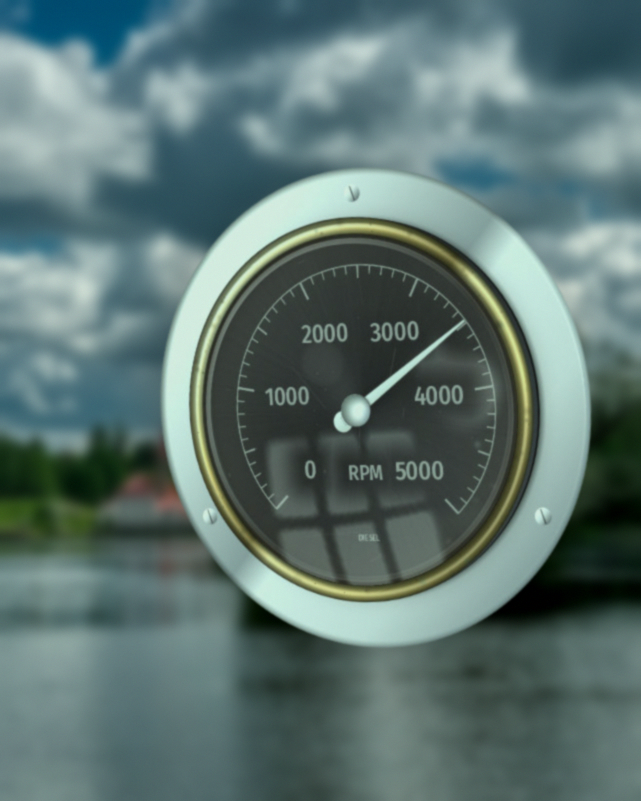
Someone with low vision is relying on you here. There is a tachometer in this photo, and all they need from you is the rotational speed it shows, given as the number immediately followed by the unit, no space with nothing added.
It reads 3500rpm
